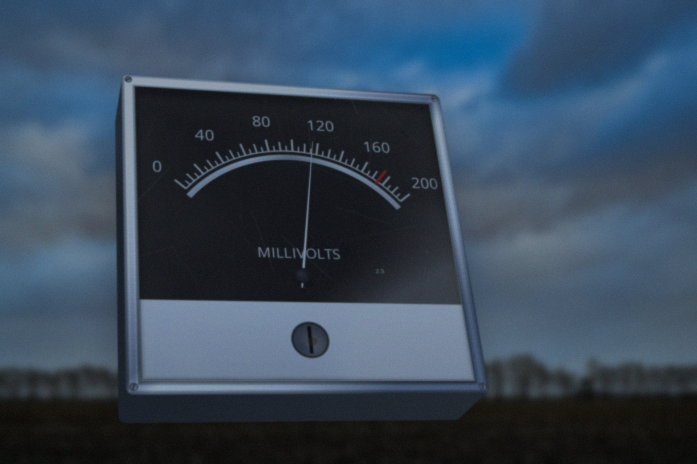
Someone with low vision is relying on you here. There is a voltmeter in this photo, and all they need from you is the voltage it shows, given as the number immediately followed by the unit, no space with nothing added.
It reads 115mV
